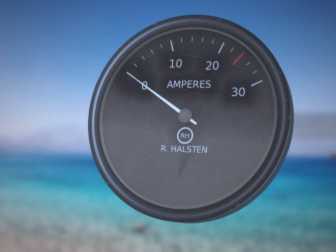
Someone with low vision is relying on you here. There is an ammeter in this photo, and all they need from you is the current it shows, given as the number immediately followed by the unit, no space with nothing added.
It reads 0A
